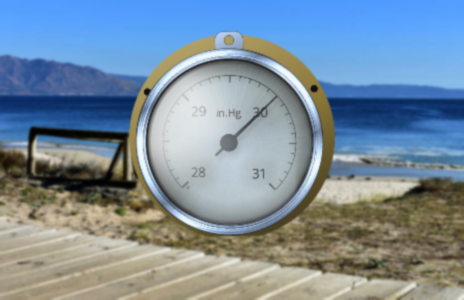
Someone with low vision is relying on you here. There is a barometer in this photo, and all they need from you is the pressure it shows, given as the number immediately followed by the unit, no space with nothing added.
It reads 30inHg
